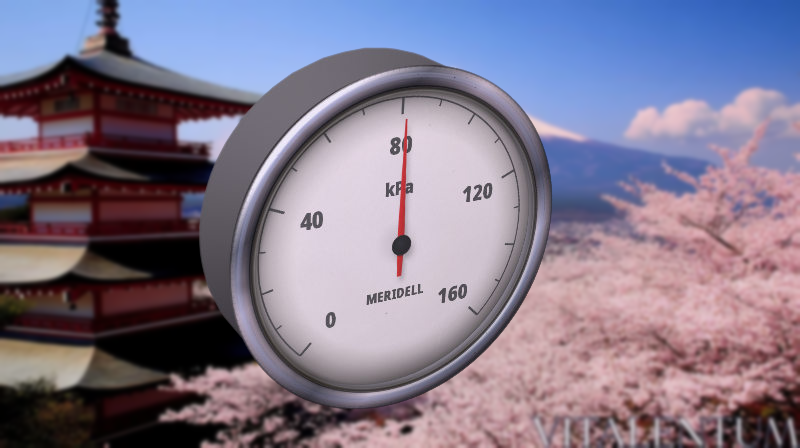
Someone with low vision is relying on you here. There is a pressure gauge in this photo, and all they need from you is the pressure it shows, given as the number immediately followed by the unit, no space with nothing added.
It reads 80kPa
